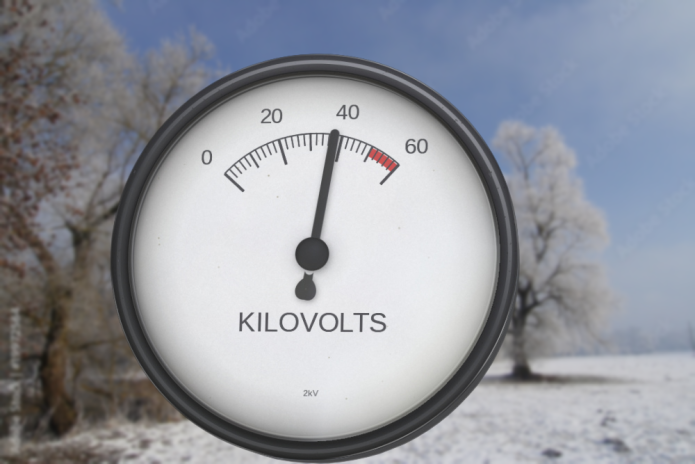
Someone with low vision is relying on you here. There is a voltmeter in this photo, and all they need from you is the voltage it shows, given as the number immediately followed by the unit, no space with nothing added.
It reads 38kV
